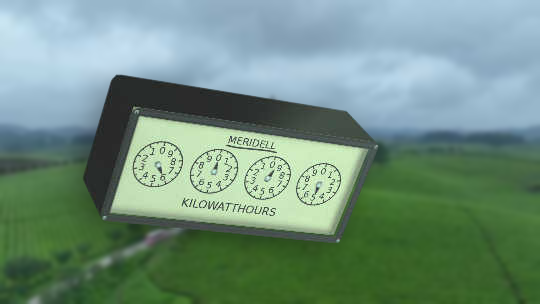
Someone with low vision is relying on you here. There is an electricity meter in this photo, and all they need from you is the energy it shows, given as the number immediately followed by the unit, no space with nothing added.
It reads 5995kWh
